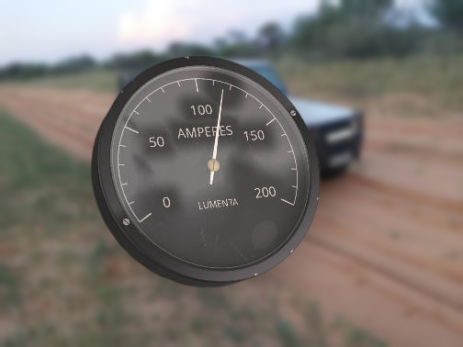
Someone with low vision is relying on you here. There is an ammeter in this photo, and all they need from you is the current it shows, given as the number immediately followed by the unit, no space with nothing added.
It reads 115A
